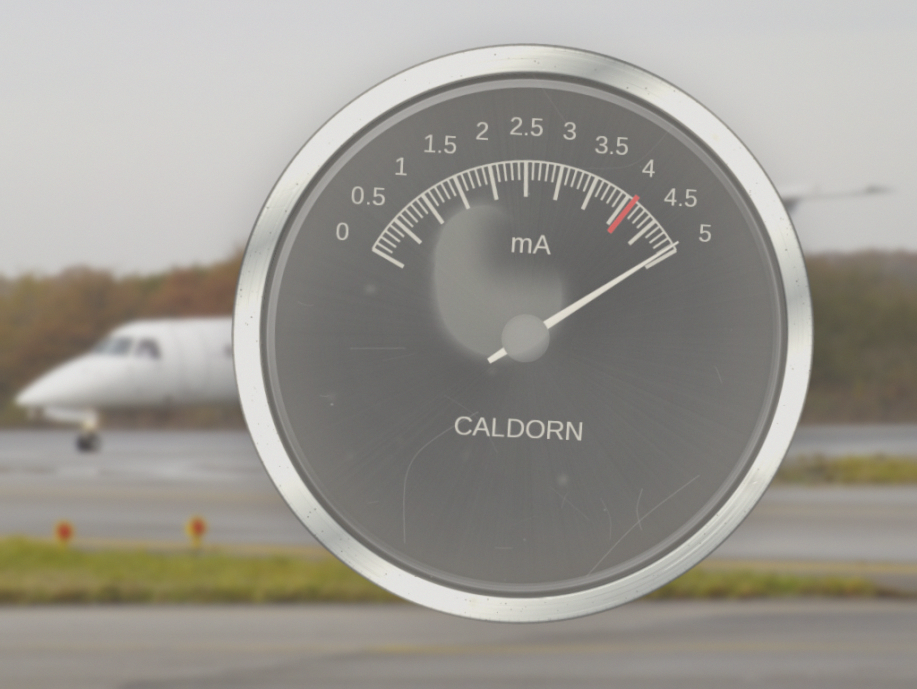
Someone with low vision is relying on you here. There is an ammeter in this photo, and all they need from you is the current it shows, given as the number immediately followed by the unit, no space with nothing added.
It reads 4.9mA
